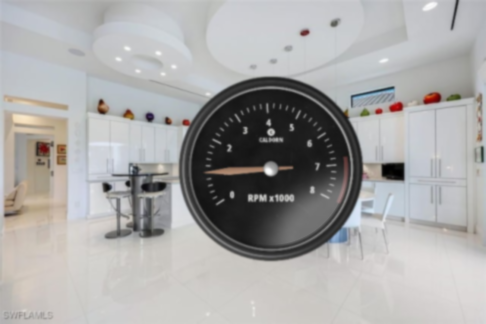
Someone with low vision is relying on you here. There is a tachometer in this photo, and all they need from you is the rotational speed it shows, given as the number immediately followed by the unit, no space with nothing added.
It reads 1000rpm
